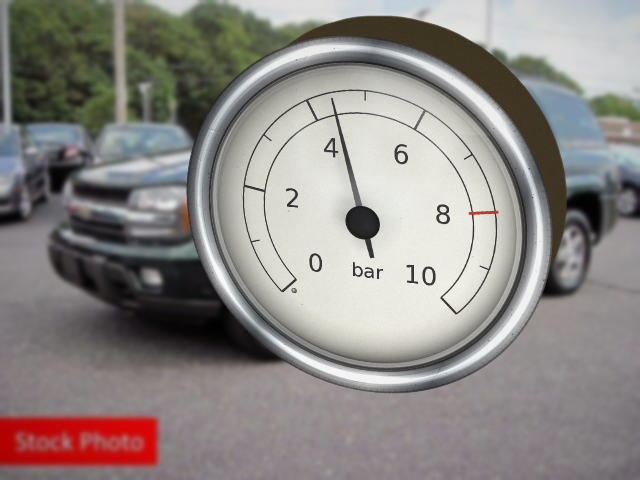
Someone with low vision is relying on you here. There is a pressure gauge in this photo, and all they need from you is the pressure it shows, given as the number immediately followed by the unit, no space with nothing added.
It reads 4.5bar
